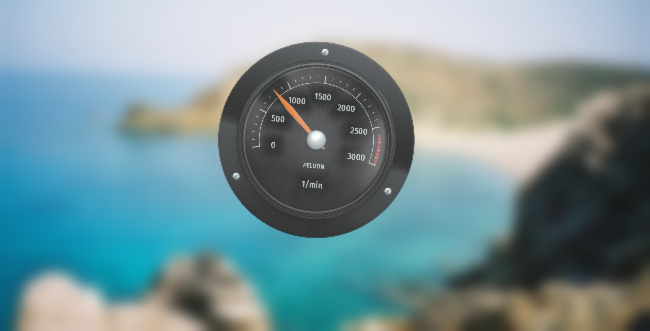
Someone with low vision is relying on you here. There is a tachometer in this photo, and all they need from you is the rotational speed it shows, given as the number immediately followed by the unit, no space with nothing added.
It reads 800rpm
